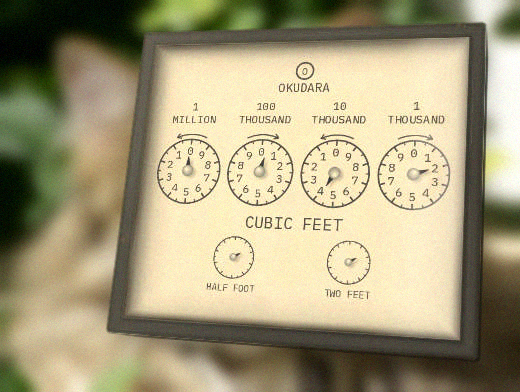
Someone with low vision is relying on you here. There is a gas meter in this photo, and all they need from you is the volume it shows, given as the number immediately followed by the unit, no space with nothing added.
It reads 4200ft³
